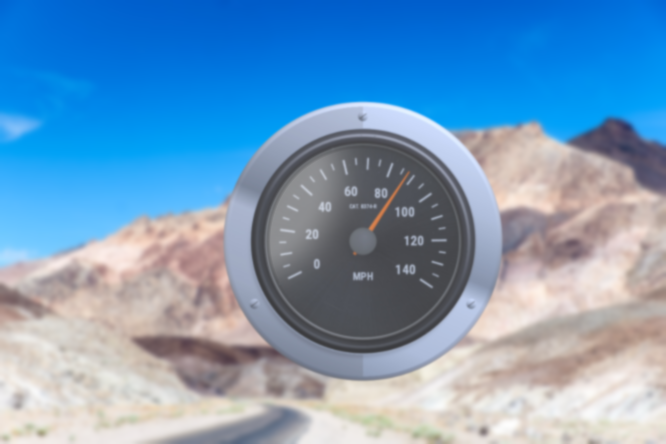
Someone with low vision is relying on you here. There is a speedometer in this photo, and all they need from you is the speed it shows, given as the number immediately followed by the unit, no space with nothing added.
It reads 87.5mph
